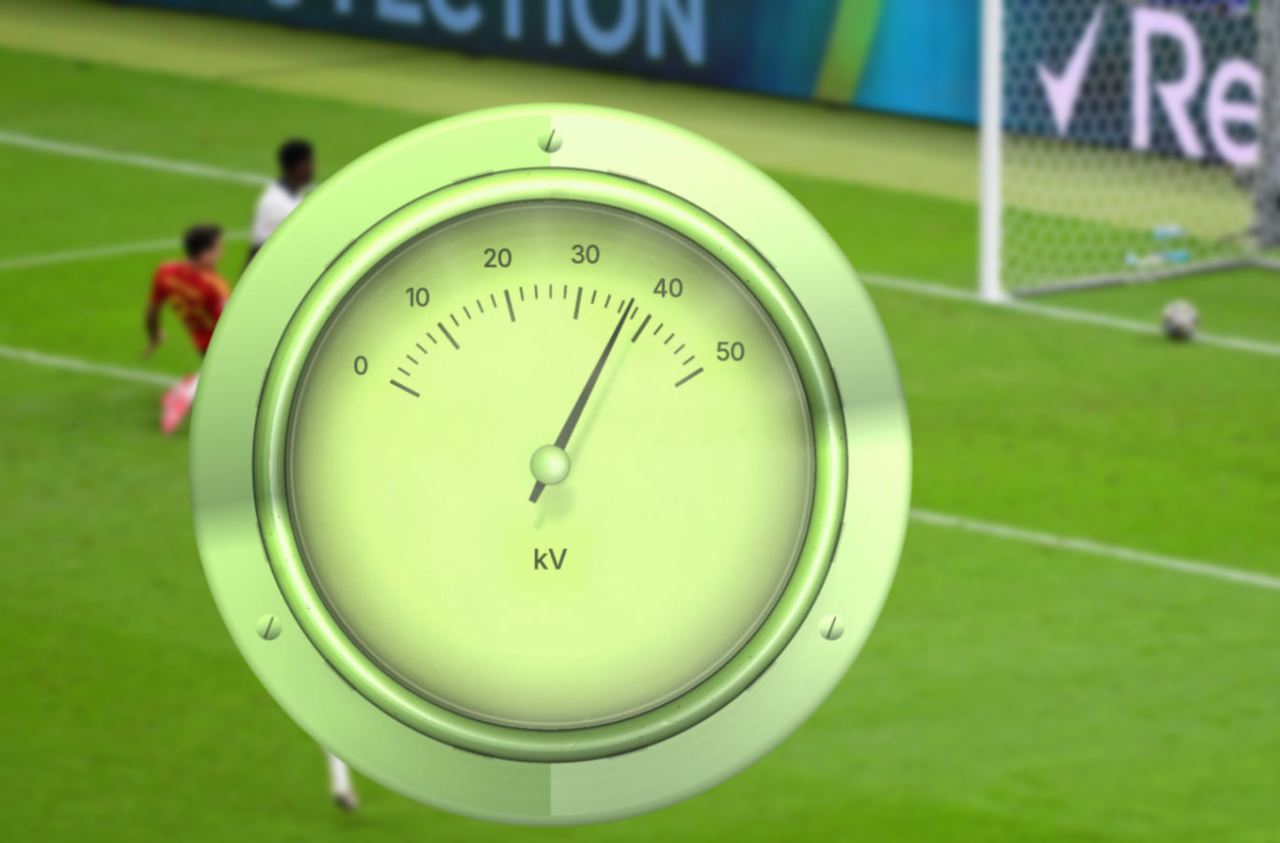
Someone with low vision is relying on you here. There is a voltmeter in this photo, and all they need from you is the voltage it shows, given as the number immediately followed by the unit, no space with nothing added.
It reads 37kV
